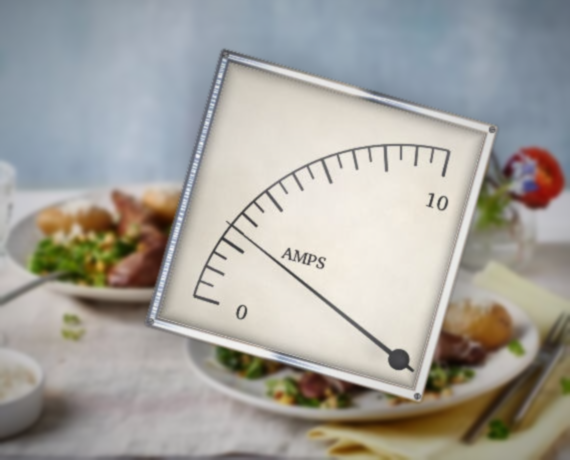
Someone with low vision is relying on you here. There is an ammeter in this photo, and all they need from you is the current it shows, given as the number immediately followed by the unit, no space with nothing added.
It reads 2.5A
